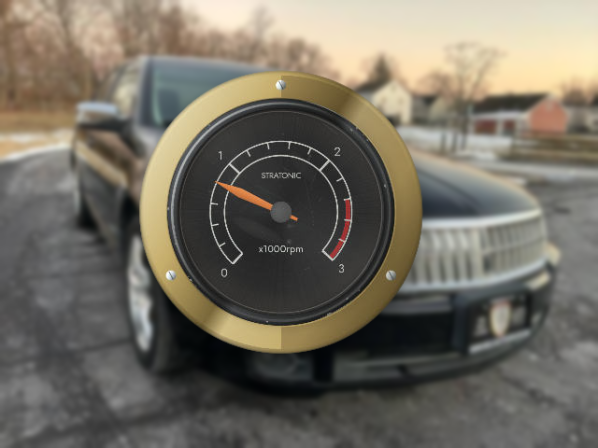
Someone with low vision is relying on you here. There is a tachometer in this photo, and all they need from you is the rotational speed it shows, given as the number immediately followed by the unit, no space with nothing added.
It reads 800rpm
